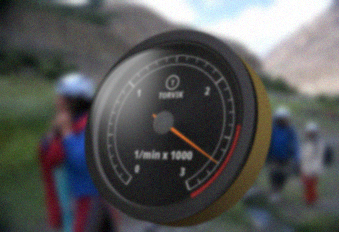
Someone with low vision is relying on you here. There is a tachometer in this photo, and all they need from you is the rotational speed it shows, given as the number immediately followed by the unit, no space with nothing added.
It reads 2700rpm
